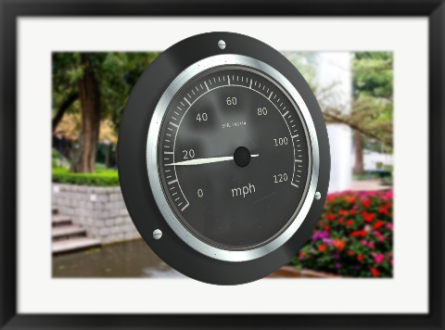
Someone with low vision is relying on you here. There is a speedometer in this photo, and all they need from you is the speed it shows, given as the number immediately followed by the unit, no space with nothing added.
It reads 16mph
